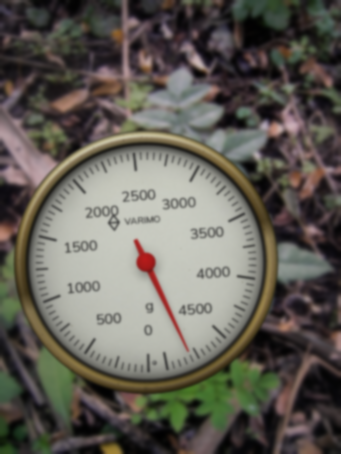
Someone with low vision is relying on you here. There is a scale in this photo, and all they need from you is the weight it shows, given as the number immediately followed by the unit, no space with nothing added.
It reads 4800g
